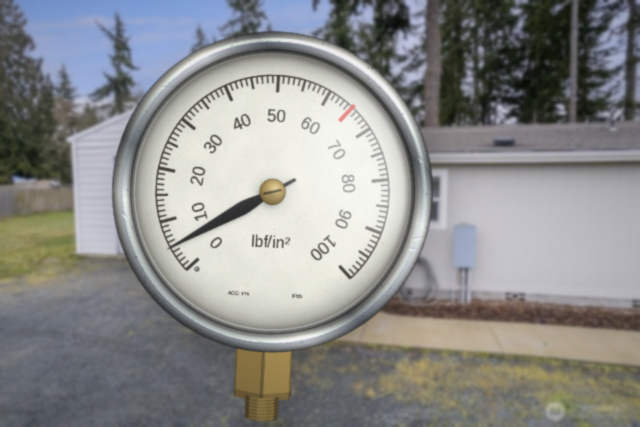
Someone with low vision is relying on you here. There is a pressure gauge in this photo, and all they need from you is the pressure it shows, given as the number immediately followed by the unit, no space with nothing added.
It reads 5psi
